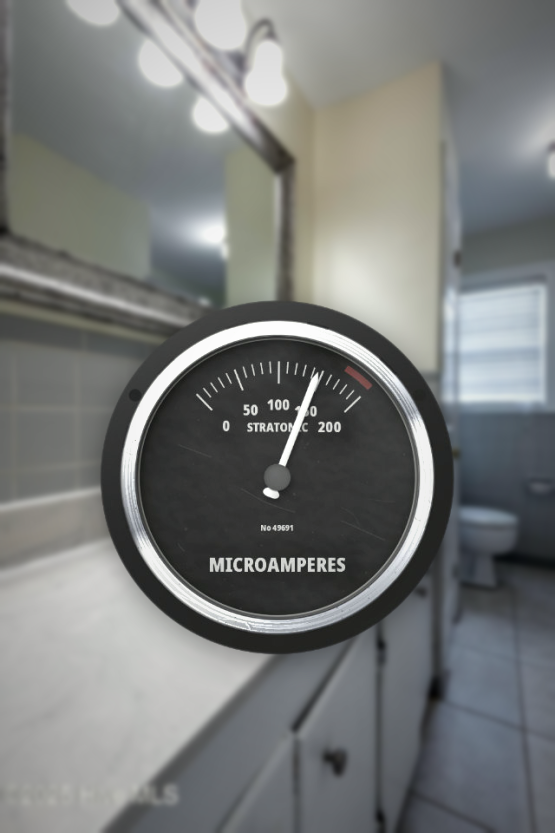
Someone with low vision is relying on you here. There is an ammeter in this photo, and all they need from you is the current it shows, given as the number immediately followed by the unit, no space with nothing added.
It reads 145µA
